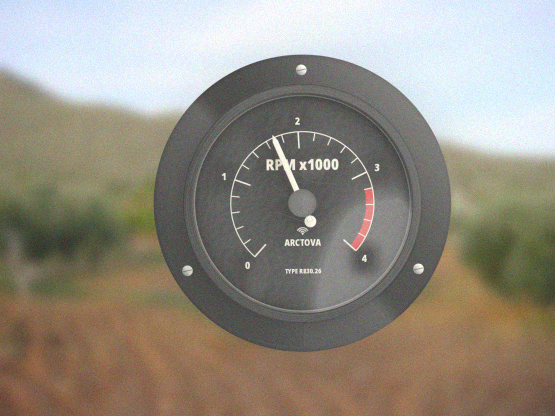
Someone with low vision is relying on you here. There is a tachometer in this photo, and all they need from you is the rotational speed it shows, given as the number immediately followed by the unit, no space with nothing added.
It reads 1700rpm
